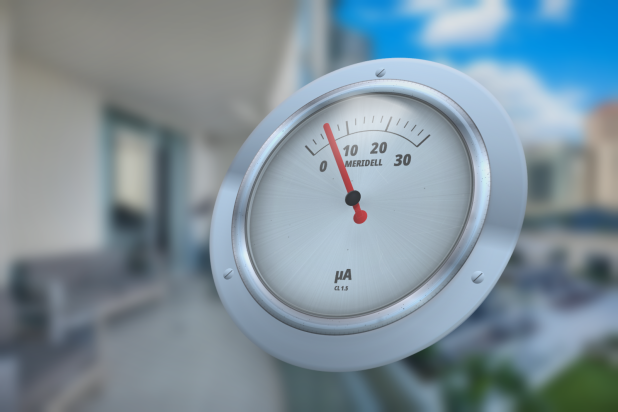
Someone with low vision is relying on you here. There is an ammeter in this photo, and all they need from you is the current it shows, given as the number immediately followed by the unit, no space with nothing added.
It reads 6µA
